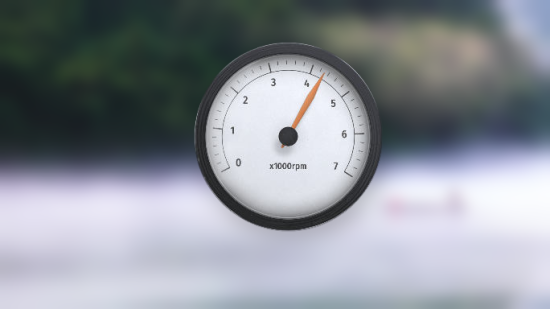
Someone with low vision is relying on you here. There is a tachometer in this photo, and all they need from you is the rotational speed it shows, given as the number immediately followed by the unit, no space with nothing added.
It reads 4300rpm
